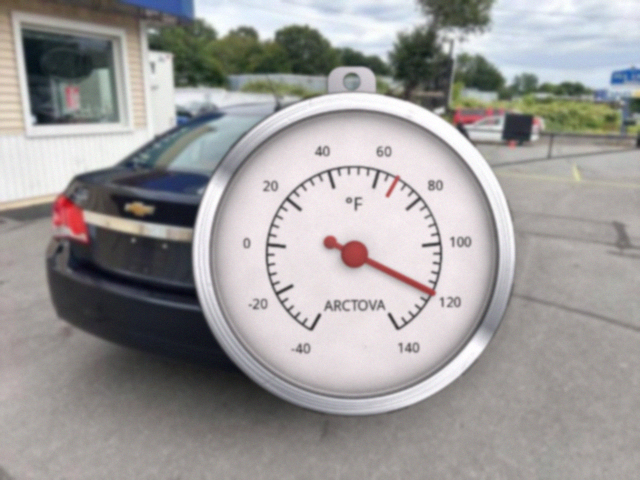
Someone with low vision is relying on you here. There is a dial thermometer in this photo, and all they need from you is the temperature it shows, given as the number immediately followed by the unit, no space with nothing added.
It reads 120°F
